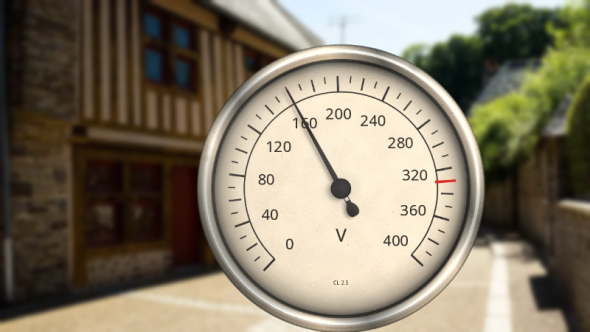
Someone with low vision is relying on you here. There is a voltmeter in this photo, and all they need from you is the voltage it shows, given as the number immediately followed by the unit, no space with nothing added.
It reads 160V
